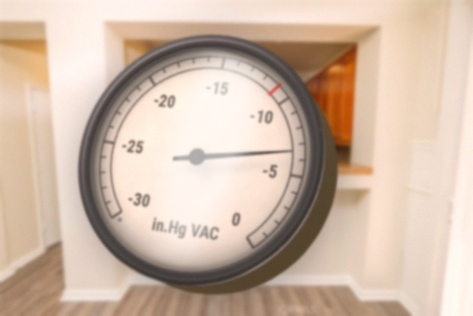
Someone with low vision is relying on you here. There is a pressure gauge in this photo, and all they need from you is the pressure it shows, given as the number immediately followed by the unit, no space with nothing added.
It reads -6.5inHg
